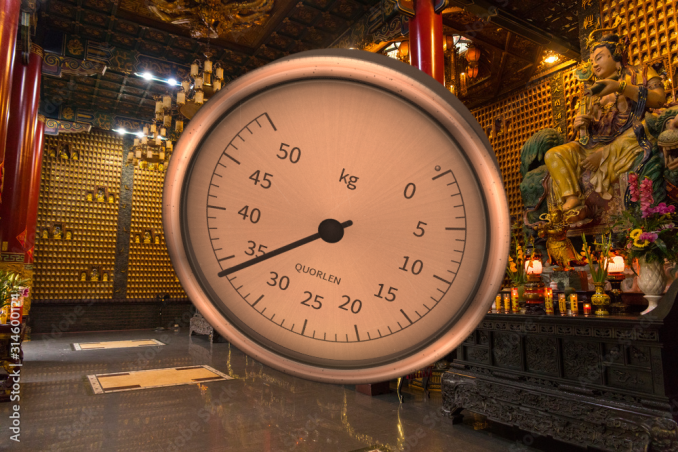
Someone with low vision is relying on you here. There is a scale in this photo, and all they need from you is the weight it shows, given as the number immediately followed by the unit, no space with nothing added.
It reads 34kg
